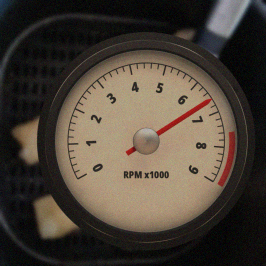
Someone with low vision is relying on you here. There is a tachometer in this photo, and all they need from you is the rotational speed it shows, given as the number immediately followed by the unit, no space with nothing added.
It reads 6600rpm
